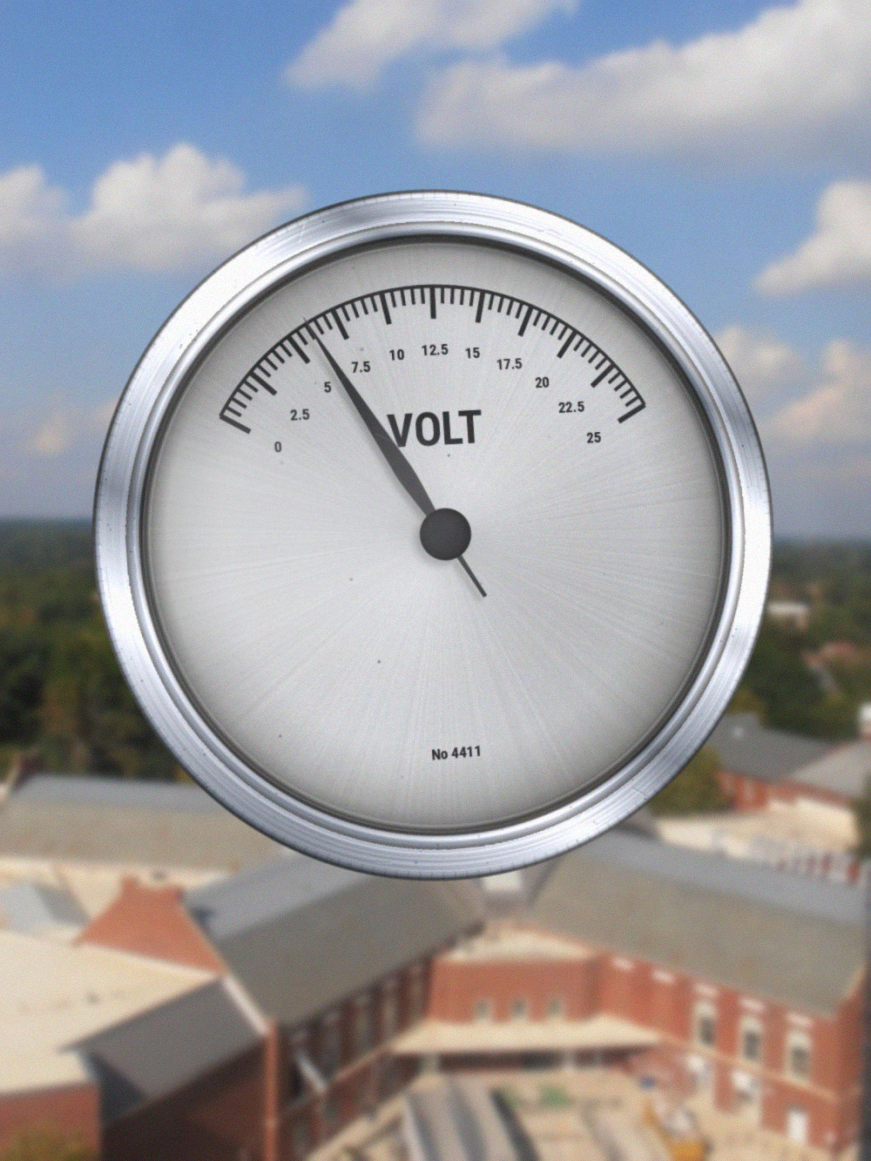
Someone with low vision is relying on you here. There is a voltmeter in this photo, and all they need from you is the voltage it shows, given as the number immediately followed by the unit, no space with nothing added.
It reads 6V
